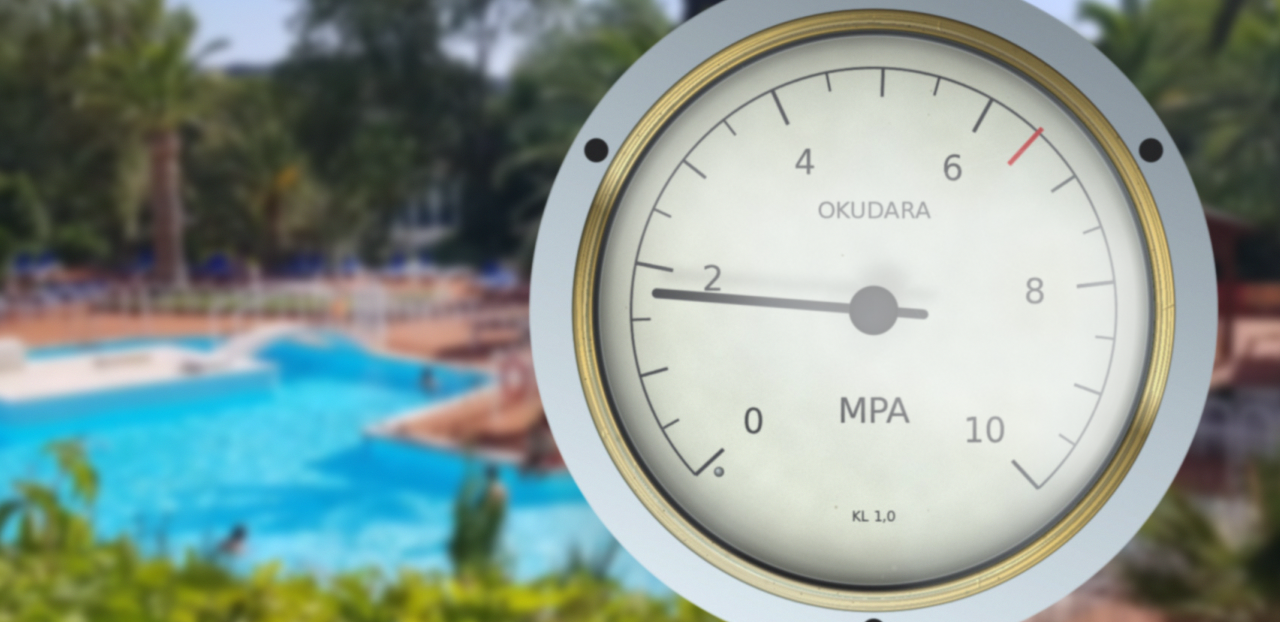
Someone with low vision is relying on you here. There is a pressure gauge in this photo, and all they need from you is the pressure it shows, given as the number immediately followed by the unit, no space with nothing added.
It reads 1.75MPa
